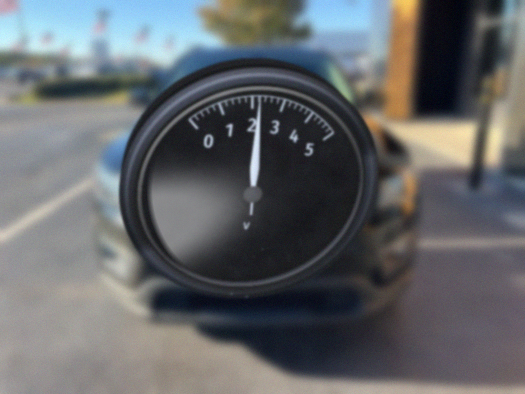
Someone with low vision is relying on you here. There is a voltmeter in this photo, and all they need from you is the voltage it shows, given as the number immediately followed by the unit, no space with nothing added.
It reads 2.2V
